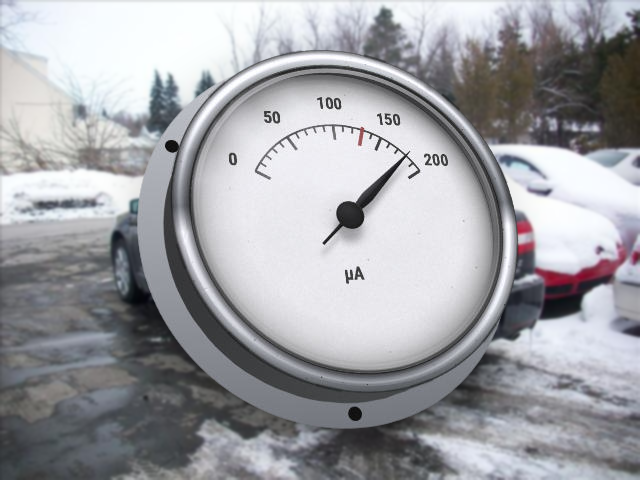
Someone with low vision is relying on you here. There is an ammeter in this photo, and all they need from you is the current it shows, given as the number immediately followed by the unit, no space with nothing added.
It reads 180µA
